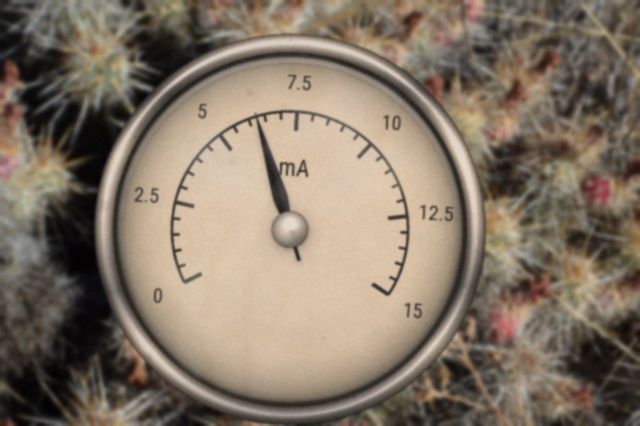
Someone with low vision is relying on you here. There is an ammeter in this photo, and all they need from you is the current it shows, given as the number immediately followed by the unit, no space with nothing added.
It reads 6.25mA
